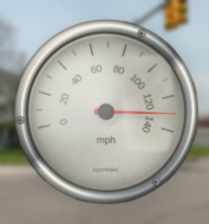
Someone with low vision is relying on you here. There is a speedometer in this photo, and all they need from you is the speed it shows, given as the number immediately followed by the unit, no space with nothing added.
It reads 130mph
